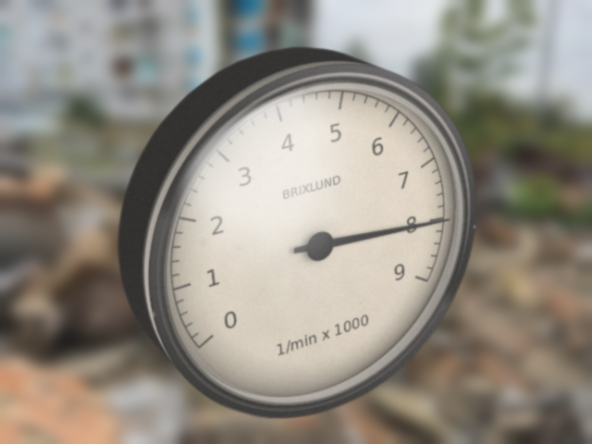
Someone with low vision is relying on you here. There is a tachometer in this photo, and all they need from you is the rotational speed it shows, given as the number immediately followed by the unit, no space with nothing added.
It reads 8000rpm
